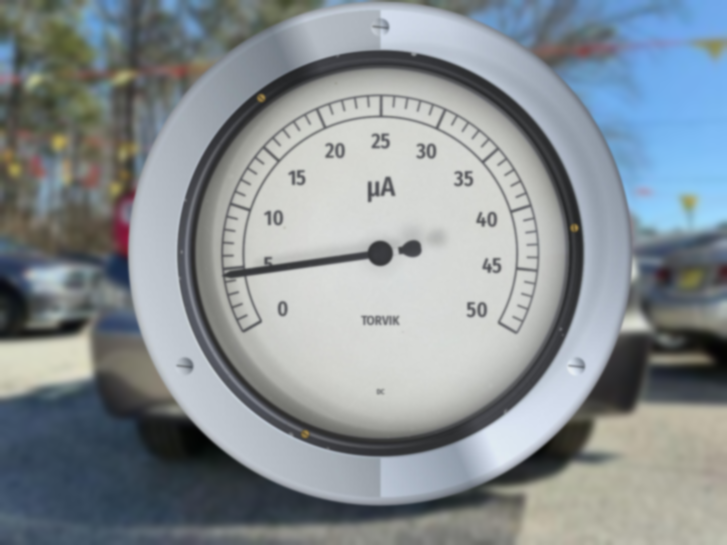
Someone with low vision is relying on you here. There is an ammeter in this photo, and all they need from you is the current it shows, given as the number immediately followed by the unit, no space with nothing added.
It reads 4.5µA
